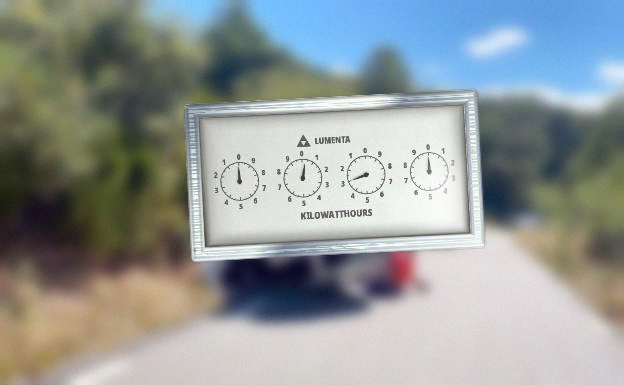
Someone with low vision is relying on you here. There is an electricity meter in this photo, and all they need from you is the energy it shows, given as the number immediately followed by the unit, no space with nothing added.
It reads 30kWh
